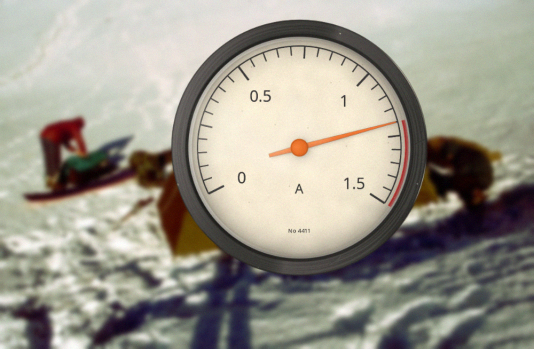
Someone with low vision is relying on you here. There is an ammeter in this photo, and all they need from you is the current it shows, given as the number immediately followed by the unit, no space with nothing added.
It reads 1.2A
